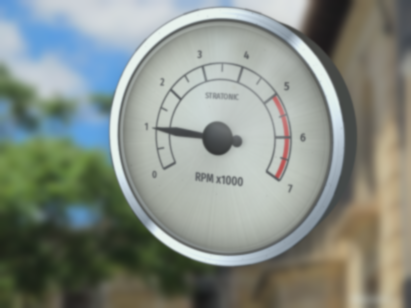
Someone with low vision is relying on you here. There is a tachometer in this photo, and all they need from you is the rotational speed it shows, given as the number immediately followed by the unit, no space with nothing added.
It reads 1000rpm
